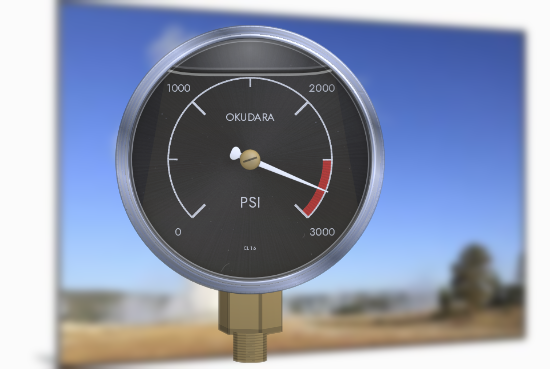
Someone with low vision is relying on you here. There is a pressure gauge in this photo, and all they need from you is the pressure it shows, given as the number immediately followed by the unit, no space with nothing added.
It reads 2750psi
